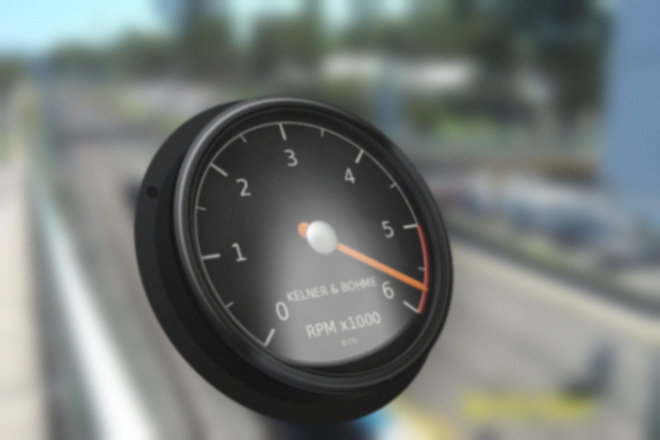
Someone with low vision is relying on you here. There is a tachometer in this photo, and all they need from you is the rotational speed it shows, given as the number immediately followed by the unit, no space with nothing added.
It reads 5750rpm
